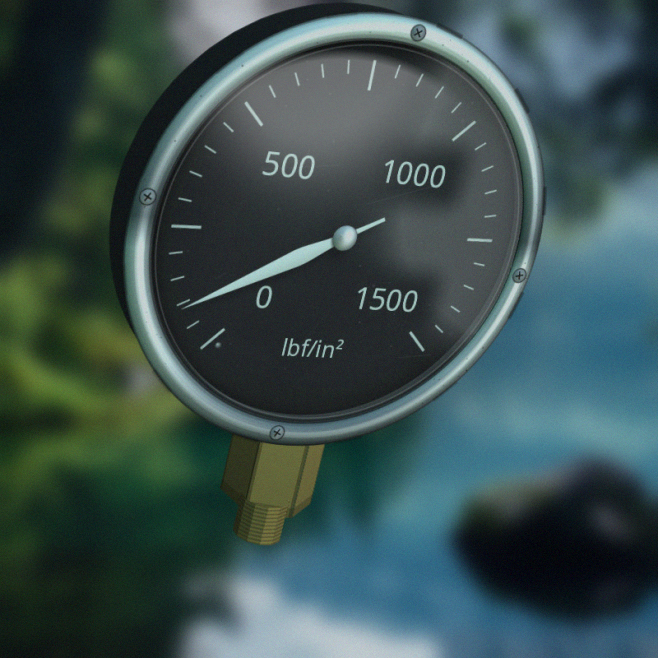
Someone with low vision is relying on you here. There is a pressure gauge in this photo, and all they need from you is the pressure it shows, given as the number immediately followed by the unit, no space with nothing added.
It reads 100psi
